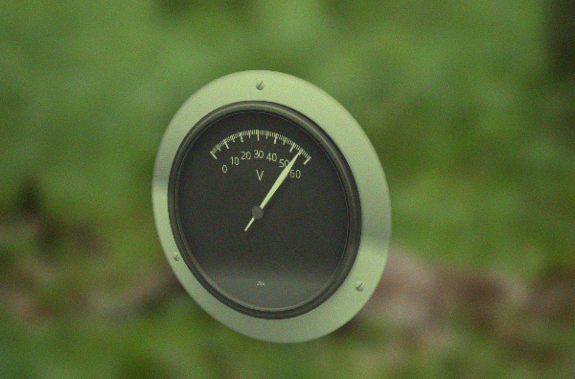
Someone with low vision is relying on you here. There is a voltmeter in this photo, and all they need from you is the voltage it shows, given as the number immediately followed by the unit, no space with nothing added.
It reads 55V
